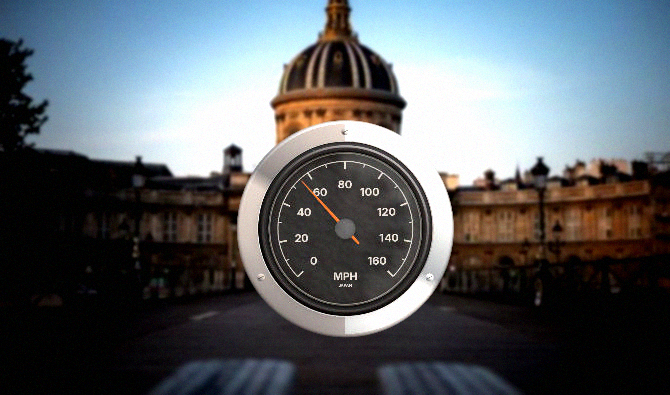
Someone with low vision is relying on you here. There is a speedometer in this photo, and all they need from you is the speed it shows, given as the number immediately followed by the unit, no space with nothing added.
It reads 55mph
